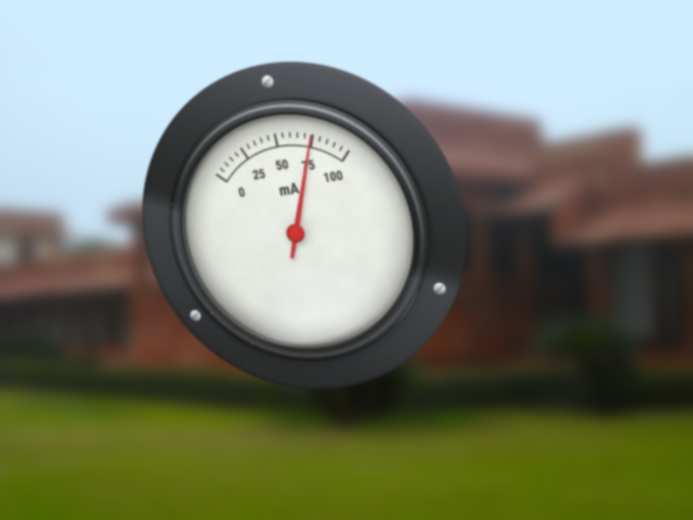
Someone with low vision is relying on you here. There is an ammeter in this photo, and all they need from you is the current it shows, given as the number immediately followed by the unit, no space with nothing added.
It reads 75mA
